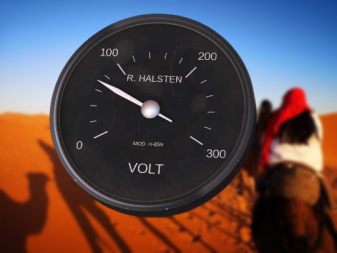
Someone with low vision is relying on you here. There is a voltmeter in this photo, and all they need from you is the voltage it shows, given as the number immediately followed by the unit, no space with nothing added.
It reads 70V
